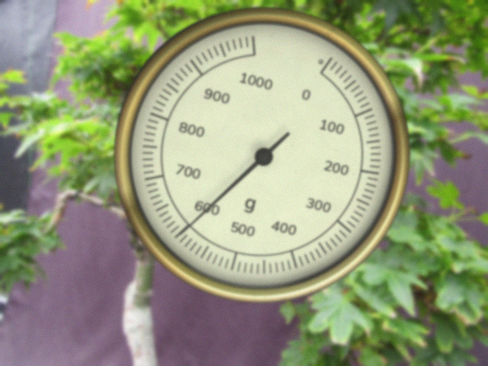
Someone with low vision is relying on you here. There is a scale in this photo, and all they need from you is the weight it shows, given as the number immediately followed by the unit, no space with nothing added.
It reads 600g
